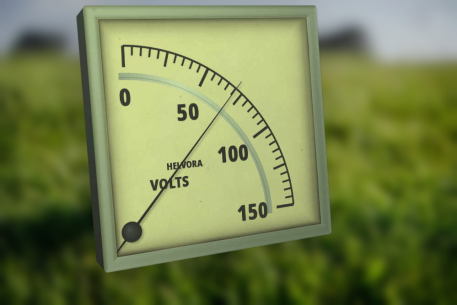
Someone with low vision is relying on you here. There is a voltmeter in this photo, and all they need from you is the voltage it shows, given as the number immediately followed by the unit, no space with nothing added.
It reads 70V
